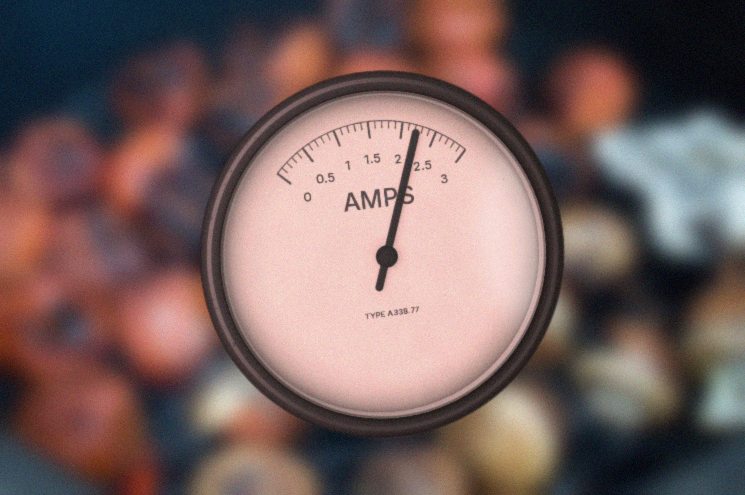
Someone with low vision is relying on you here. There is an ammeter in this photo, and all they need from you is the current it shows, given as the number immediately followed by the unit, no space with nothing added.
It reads 2.2A
